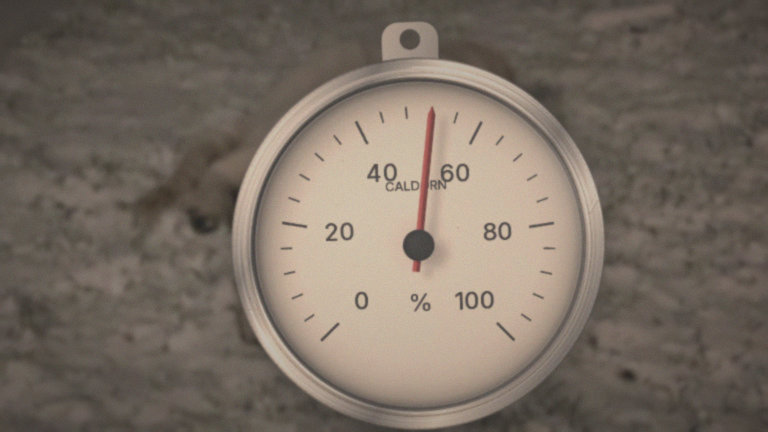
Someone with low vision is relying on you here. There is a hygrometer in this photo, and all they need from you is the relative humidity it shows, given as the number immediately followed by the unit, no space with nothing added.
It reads 52%
